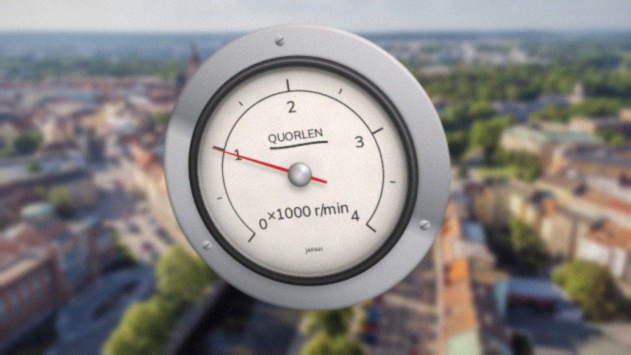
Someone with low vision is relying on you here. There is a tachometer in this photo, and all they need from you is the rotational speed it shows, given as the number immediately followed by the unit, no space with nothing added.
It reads 1000rpm
